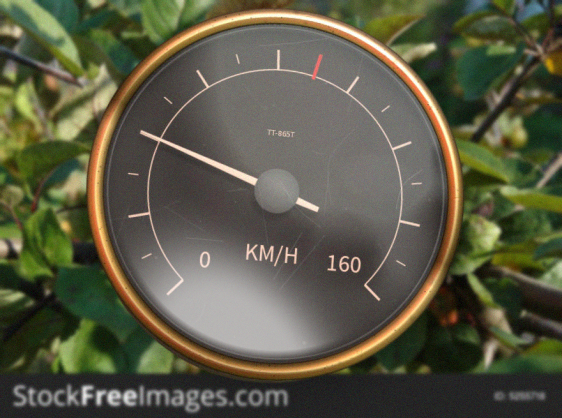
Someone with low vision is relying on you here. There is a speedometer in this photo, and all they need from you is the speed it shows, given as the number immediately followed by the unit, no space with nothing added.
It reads 40km/h
